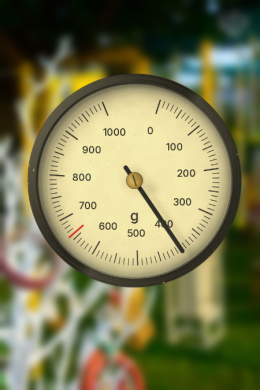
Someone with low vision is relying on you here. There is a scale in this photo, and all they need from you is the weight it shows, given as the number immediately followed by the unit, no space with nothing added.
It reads 400g
